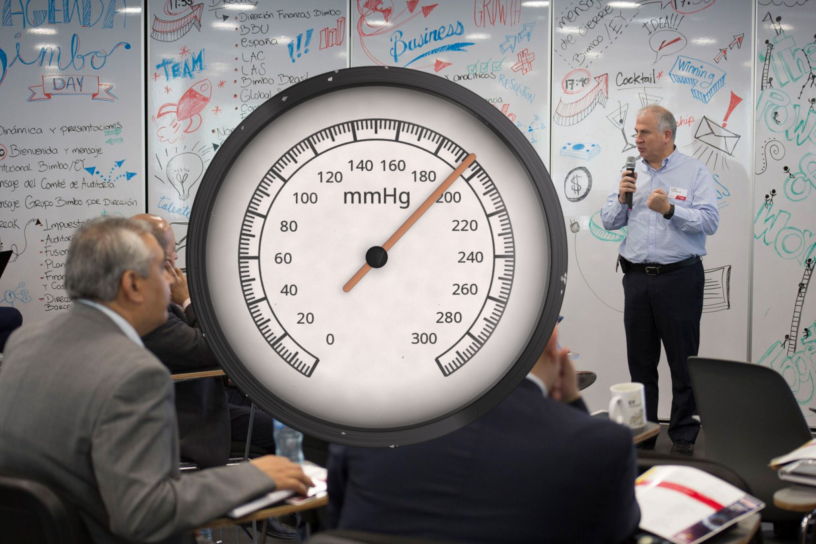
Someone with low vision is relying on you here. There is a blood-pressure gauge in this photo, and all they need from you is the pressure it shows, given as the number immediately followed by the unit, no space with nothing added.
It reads 194mmHg
